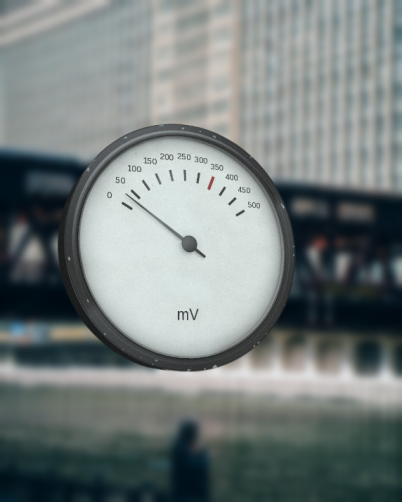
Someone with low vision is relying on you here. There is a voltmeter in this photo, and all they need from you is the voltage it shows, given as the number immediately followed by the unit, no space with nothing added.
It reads 25mV
